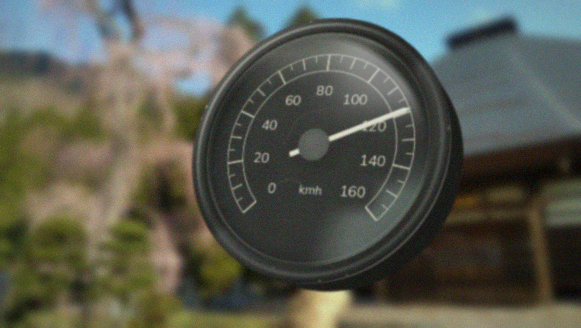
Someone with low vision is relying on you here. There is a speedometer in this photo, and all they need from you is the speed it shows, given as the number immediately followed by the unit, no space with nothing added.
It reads 120km/h
